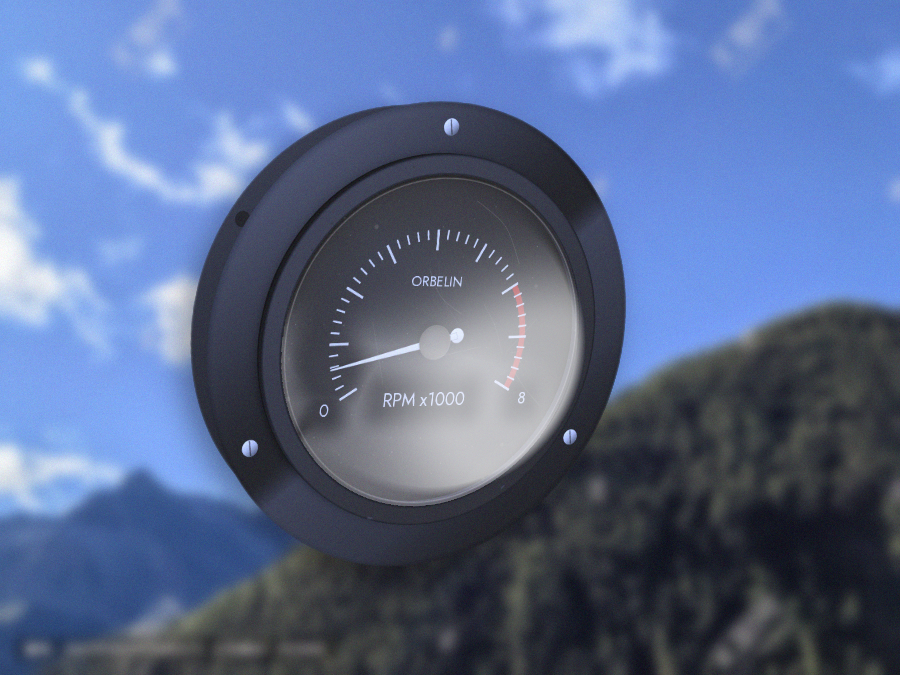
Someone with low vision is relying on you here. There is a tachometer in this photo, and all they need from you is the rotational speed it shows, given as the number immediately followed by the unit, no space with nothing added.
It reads 600rpm
